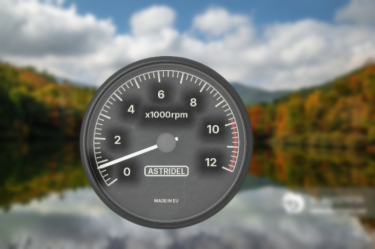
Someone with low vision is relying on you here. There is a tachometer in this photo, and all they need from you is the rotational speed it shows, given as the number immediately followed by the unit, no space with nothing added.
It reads 800rpm
